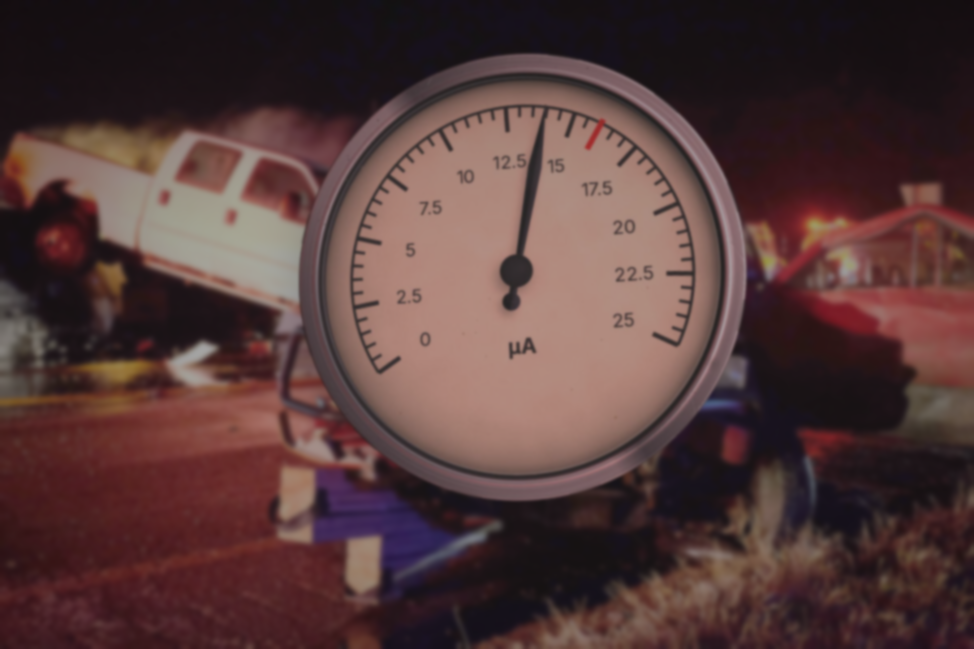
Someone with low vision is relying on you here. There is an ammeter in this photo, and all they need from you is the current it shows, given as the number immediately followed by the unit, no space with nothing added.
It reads 14µA
